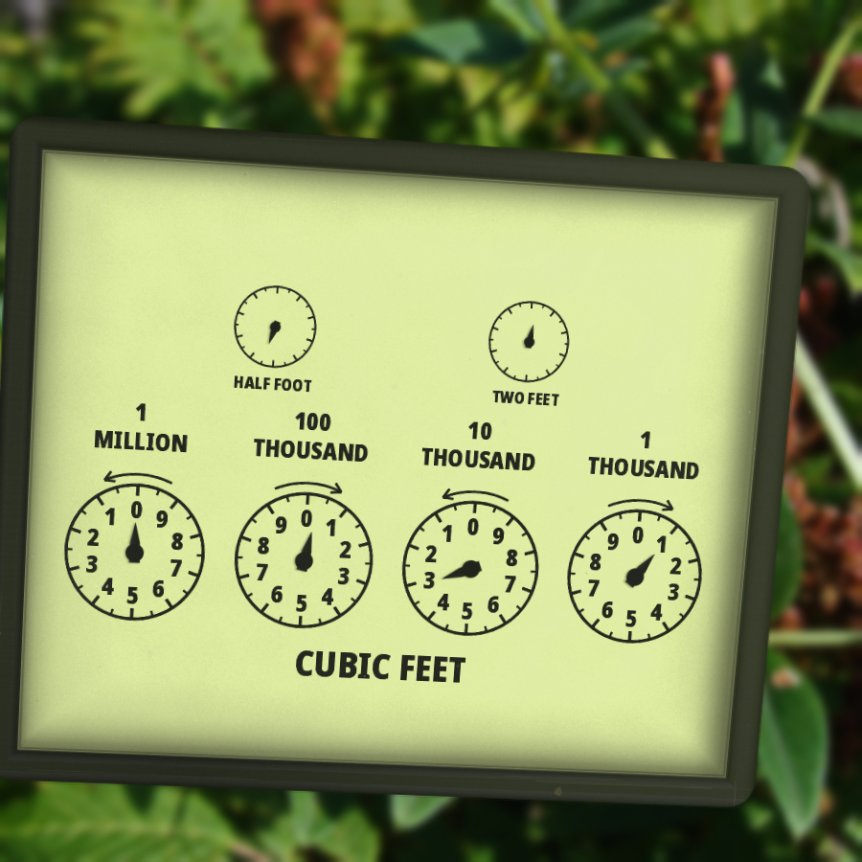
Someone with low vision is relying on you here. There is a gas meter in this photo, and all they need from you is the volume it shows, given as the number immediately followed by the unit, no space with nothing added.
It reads 3100ft³
